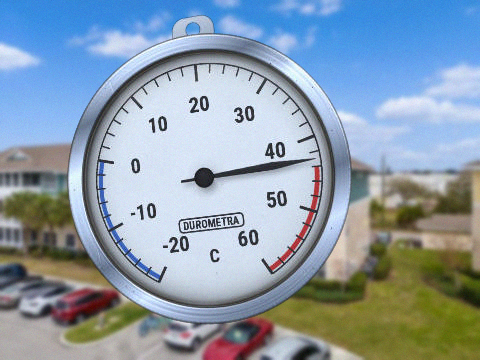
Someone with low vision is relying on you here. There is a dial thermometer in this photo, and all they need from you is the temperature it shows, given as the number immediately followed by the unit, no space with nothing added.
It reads 43°C
